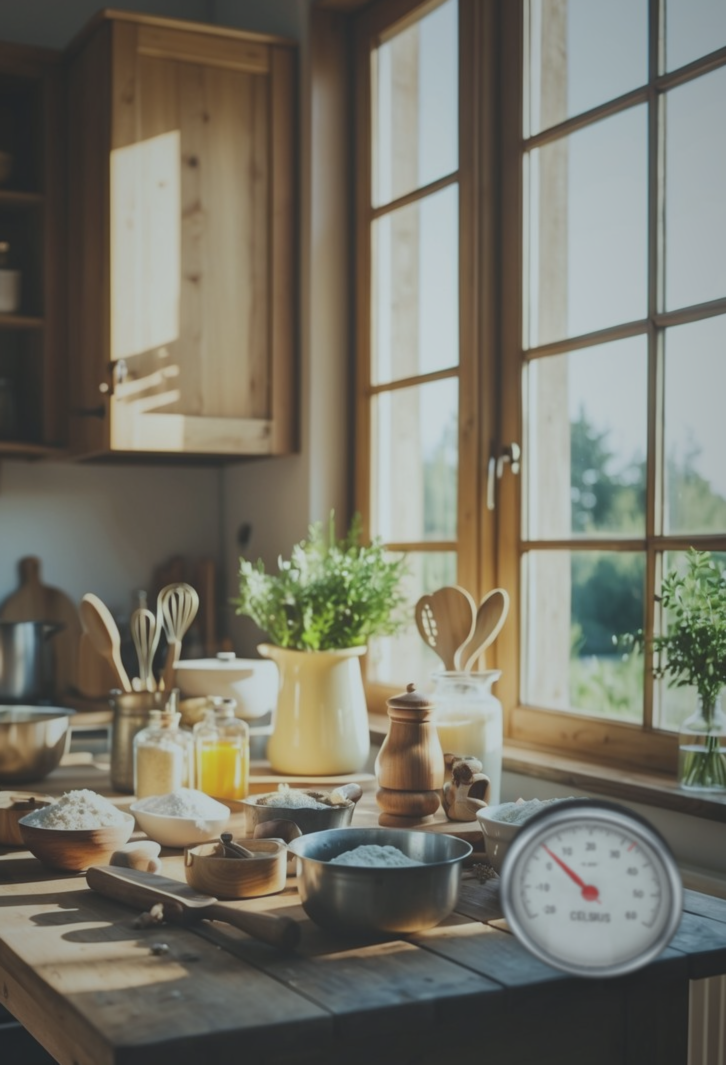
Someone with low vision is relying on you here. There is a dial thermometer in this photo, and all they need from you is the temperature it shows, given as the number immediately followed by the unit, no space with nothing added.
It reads 5°C
